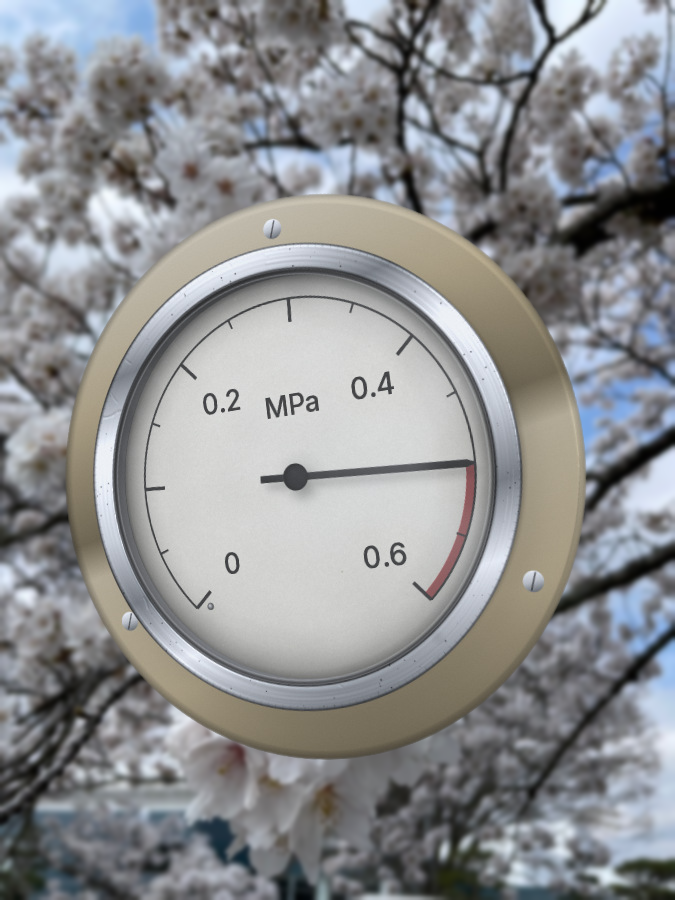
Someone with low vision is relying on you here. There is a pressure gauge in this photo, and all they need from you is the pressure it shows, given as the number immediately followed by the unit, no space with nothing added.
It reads 0.5MPa
